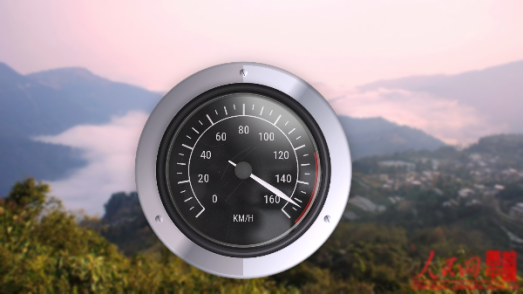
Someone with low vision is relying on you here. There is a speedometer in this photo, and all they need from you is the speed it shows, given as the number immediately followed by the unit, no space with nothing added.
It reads 152.5km/h
